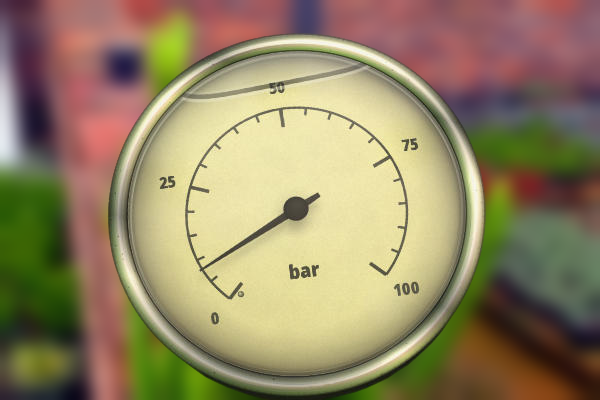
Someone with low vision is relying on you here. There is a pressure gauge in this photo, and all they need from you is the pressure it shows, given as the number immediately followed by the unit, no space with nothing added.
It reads 7.5bar
